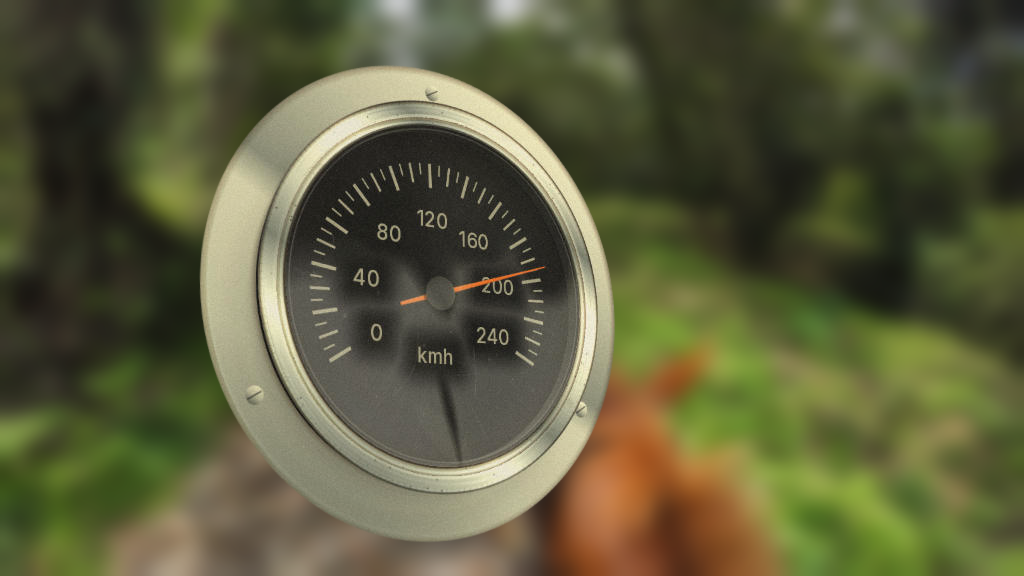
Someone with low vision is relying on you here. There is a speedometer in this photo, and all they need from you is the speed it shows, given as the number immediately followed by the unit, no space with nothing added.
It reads 195km/h
